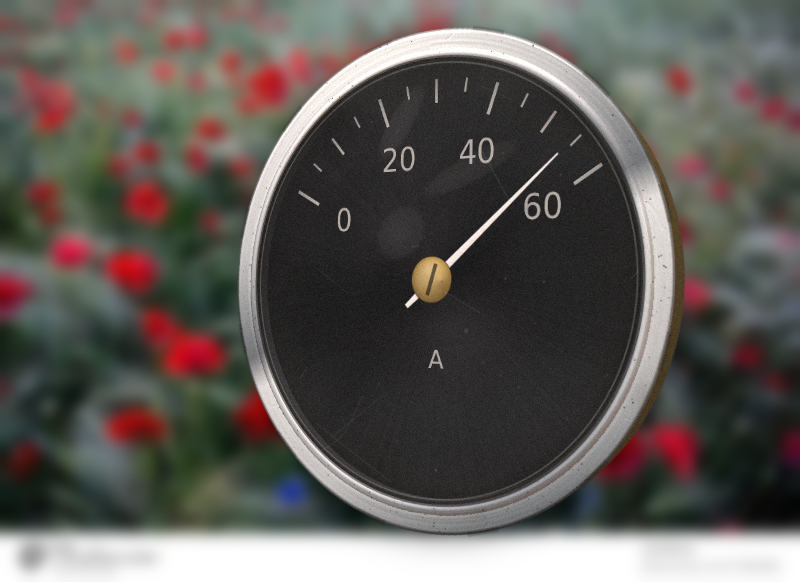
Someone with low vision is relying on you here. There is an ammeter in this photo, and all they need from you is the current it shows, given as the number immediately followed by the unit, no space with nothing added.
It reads 55A
